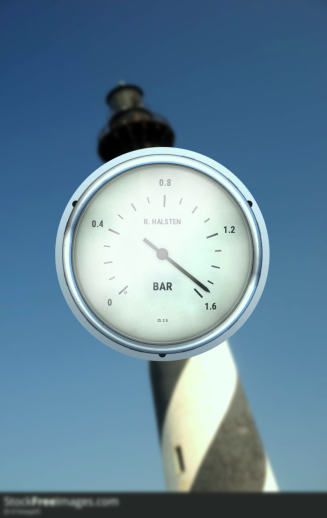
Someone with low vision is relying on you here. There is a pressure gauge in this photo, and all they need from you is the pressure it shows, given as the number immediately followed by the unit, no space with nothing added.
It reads 1.55bar
